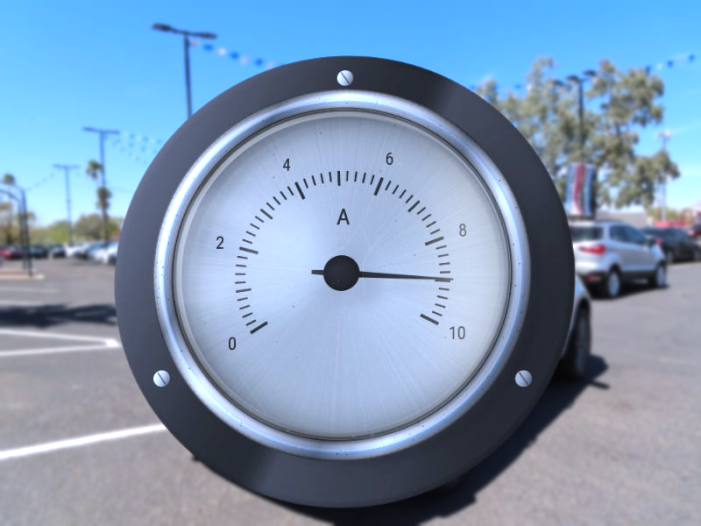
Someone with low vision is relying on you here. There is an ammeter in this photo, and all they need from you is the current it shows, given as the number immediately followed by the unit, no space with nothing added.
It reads 9A
